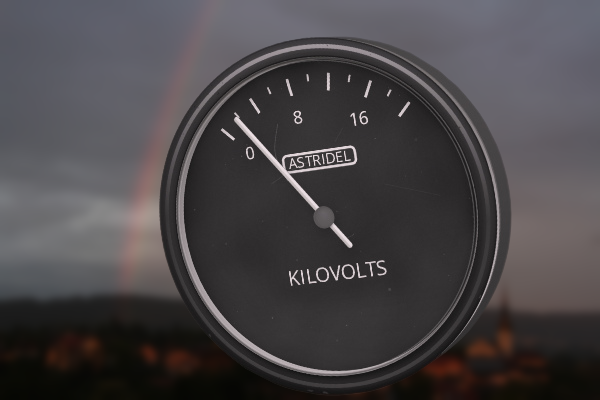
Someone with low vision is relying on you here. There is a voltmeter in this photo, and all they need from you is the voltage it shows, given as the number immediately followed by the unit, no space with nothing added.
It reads 2kV
